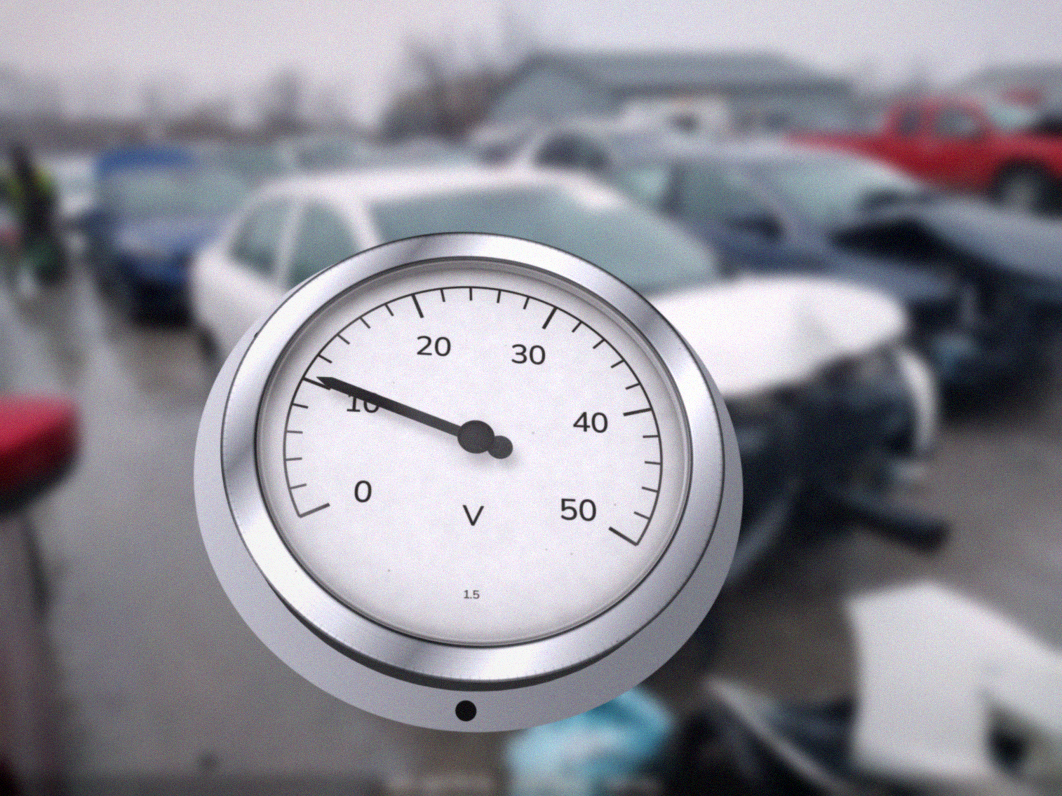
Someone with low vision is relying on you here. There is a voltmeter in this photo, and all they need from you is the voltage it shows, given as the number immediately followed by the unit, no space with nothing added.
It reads 10V
